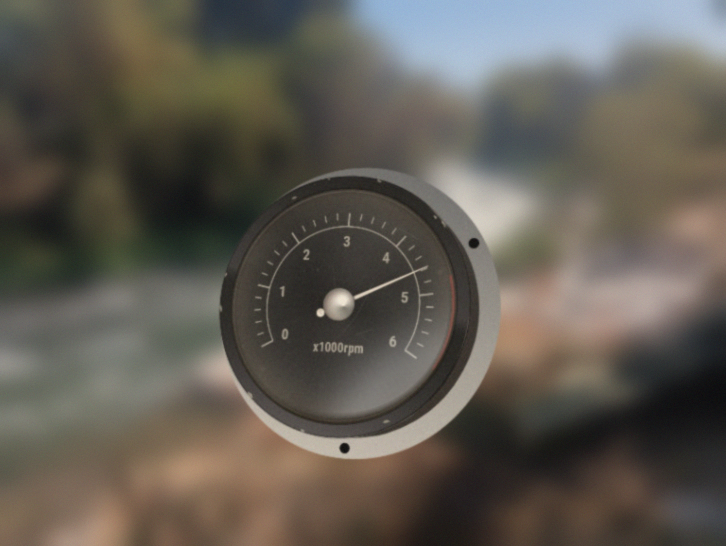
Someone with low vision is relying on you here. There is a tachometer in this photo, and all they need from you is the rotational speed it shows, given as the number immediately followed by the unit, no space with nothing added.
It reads 4600rpm
